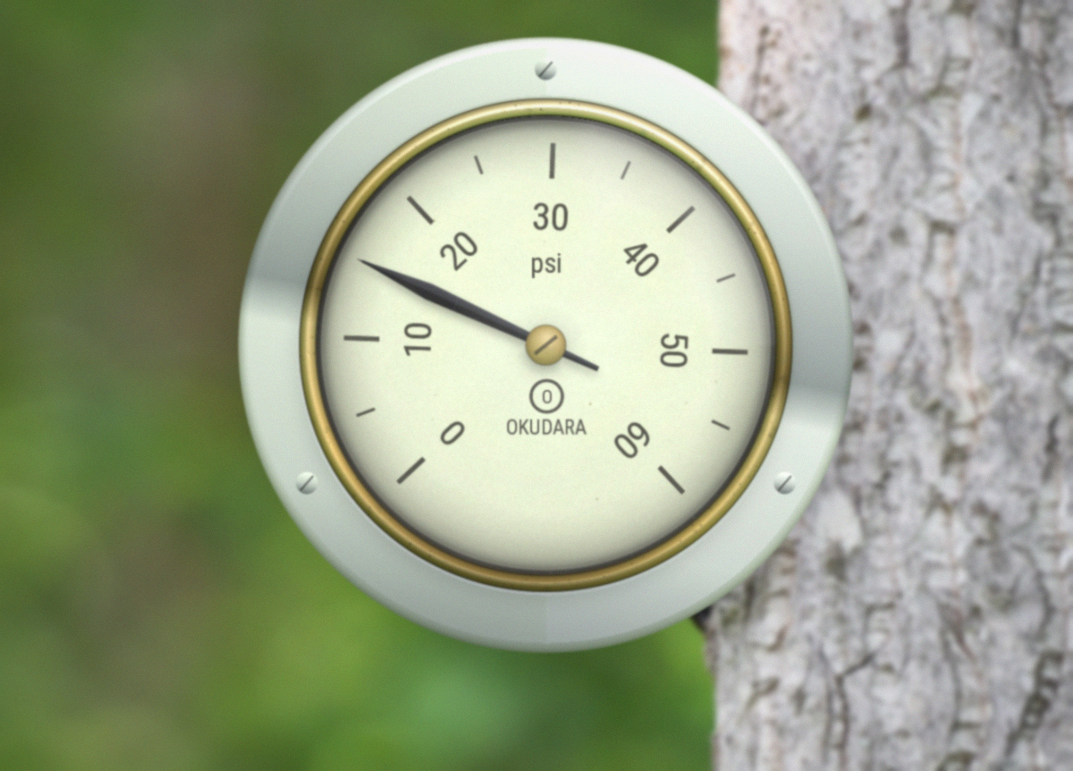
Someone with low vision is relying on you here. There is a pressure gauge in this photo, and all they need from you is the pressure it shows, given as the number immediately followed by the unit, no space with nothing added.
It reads 15psi
